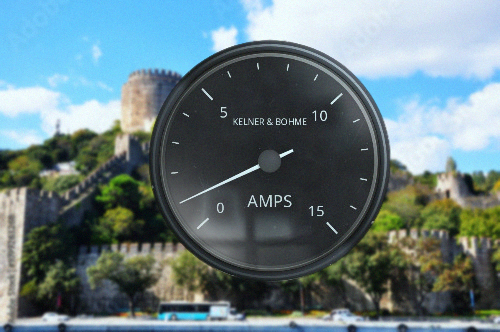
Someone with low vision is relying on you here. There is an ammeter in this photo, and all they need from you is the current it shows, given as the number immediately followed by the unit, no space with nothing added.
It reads 1A
